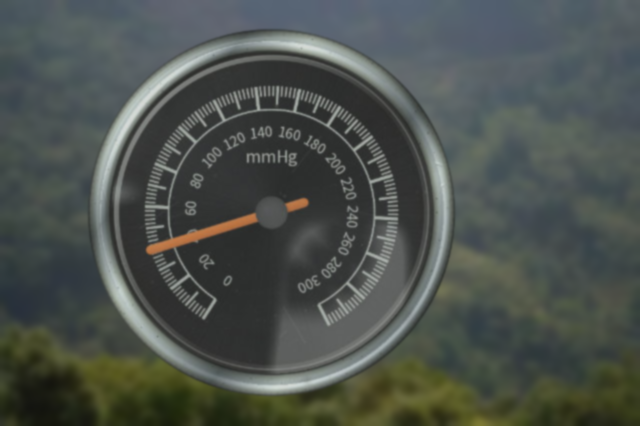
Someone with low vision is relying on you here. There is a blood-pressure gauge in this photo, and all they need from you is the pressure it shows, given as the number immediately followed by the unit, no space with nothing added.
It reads 40mmHg
